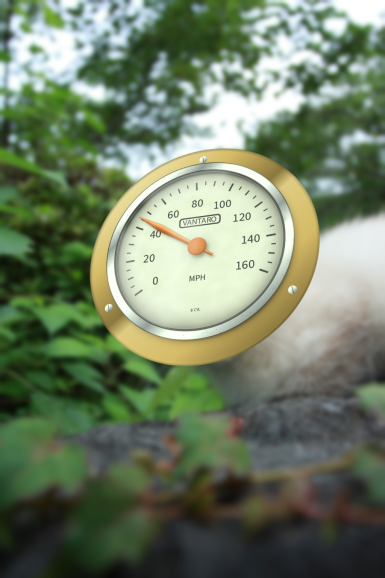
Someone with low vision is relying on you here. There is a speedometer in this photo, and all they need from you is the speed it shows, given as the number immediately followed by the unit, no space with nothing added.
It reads 45mph
